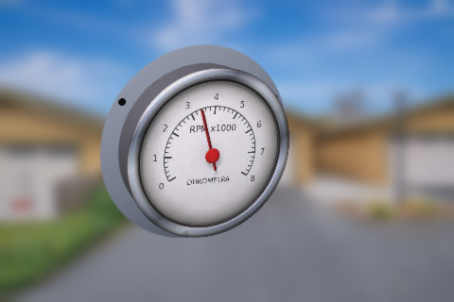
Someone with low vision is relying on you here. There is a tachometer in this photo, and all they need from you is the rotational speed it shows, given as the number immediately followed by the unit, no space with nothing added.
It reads 3400rpm
